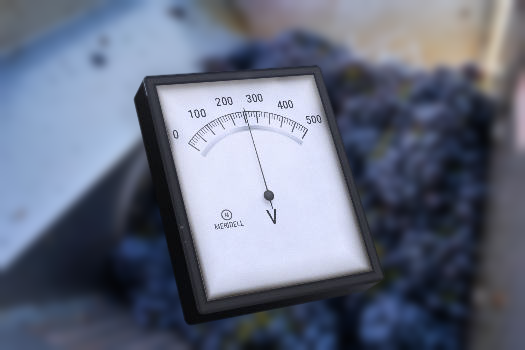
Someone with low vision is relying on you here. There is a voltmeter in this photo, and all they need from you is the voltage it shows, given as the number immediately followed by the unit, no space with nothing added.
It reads 250V
